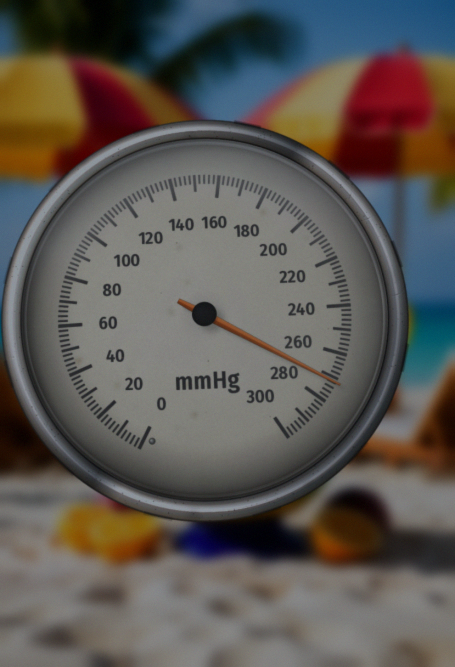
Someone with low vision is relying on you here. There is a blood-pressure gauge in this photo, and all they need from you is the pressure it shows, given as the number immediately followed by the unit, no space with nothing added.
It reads 272mmHg
